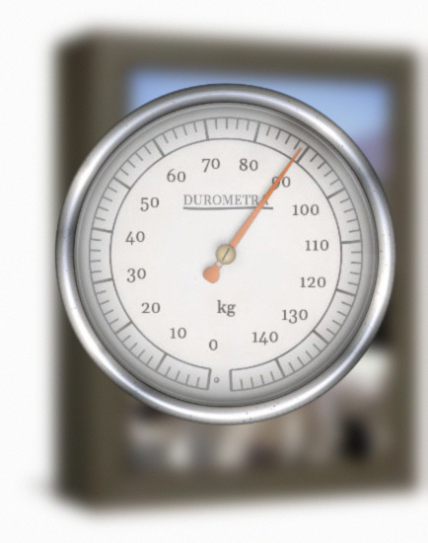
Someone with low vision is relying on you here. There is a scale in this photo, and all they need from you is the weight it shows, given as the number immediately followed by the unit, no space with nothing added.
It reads 89kg
